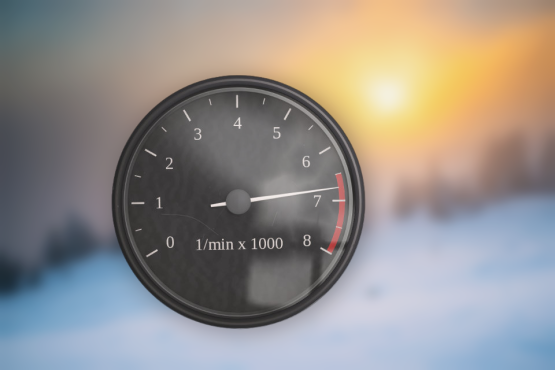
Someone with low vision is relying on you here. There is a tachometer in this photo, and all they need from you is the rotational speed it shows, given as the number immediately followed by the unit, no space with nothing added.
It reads 6750rpm
